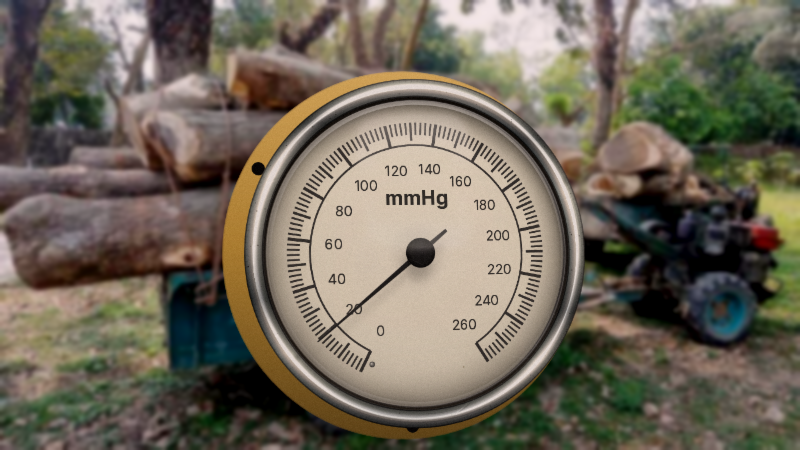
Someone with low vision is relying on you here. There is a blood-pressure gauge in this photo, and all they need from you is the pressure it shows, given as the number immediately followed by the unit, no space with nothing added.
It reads 20mmHg
